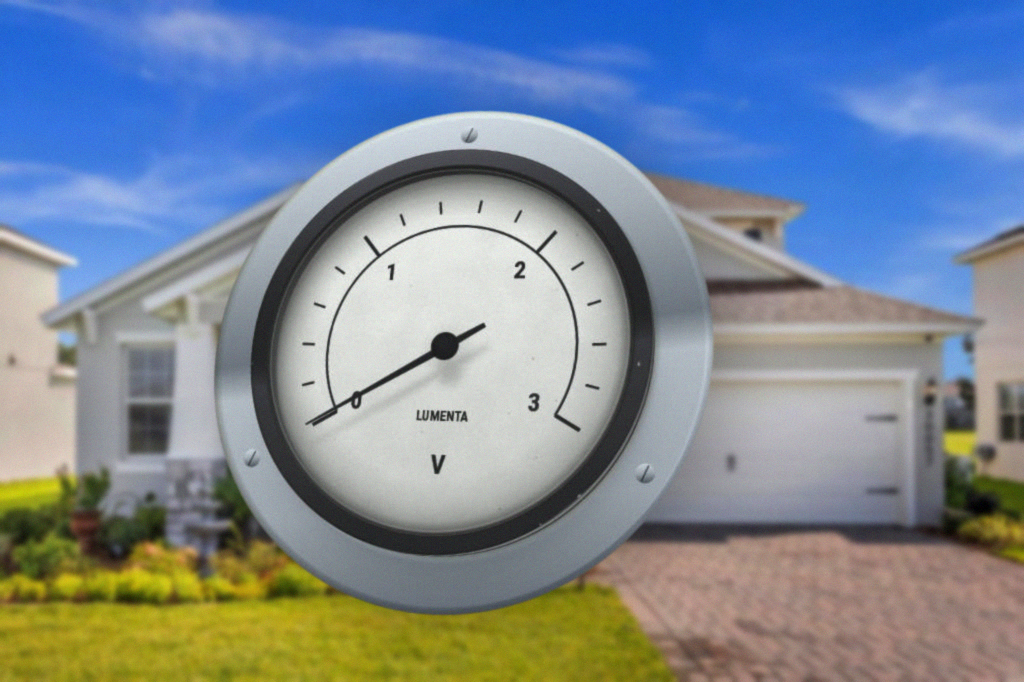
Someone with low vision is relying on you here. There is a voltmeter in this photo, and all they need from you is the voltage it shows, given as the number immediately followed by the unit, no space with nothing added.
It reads 0V
